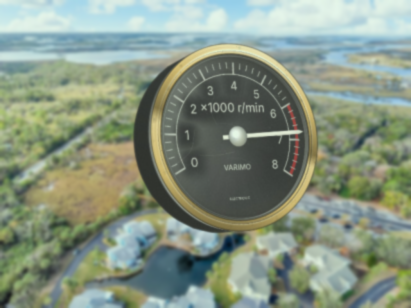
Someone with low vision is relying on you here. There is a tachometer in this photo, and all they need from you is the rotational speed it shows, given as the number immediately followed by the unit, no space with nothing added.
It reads 6800rpm
